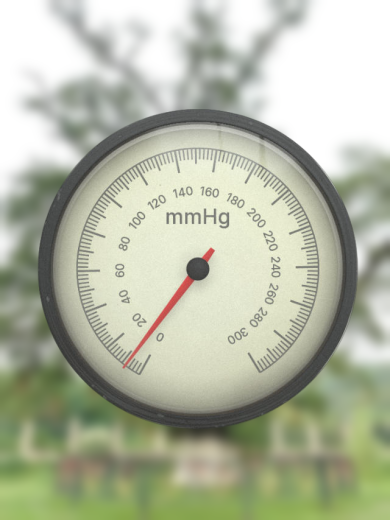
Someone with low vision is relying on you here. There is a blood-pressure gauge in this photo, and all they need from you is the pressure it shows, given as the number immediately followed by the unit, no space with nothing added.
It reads 8mmHg
